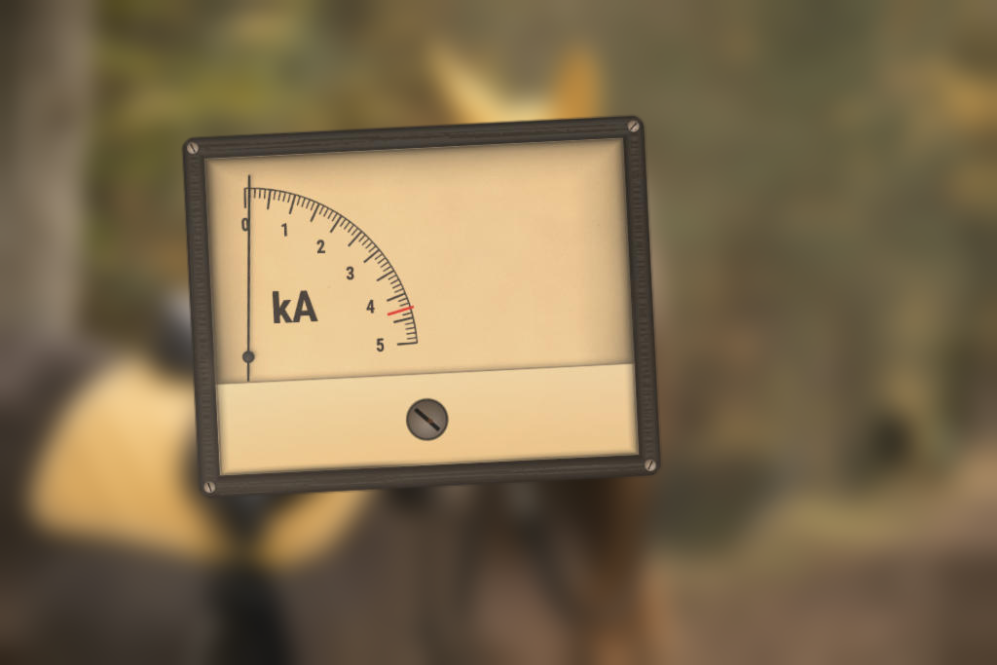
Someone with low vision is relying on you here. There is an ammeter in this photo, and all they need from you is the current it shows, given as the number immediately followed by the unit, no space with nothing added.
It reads 0.1kA
